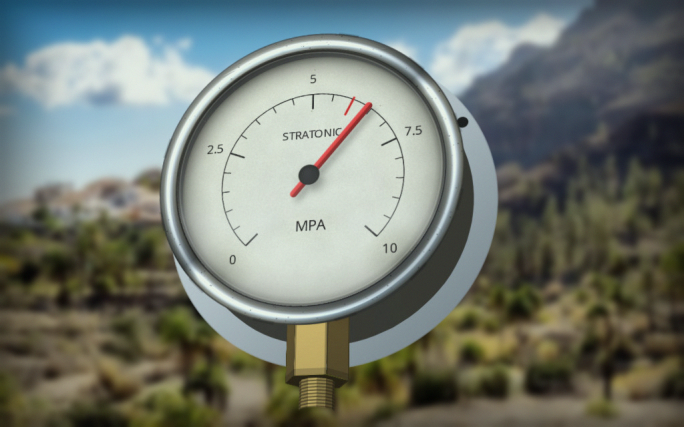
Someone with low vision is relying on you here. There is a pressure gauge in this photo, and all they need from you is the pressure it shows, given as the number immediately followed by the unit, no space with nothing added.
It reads 6.5MPa
